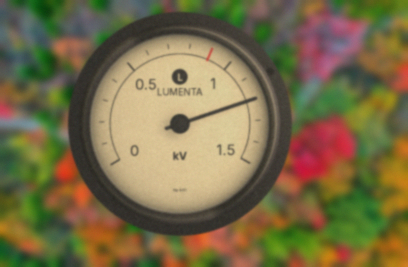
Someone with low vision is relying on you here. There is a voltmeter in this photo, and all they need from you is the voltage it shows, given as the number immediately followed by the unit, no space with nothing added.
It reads 1.2kV
